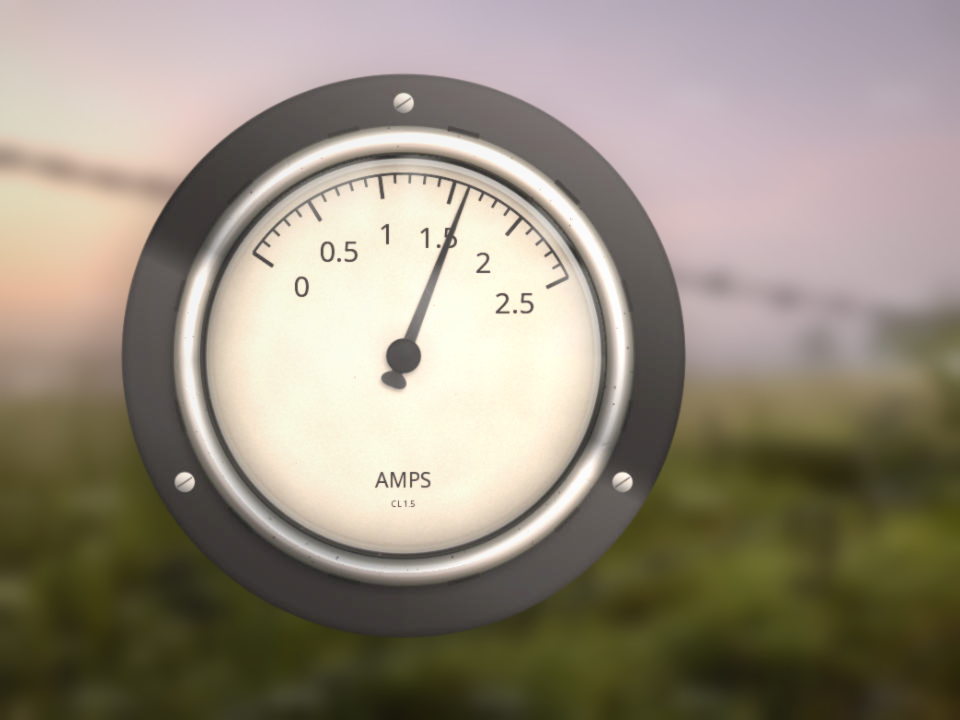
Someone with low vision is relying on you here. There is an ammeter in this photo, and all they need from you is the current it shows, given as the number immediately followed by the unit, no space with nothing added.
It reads 1.6A
